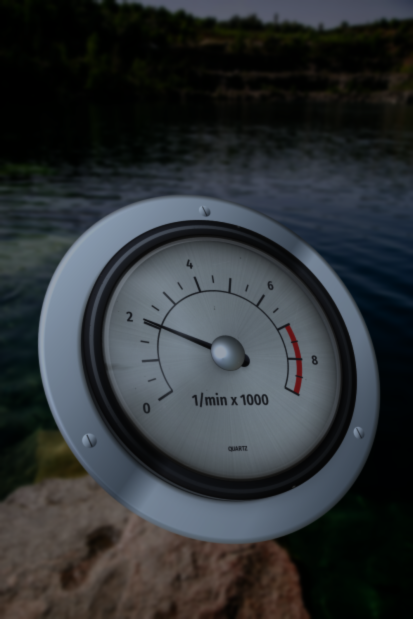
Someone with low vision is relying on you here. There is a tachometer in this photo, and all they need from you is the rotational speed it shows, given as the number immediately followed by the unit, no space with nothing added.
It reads 2000rpm
